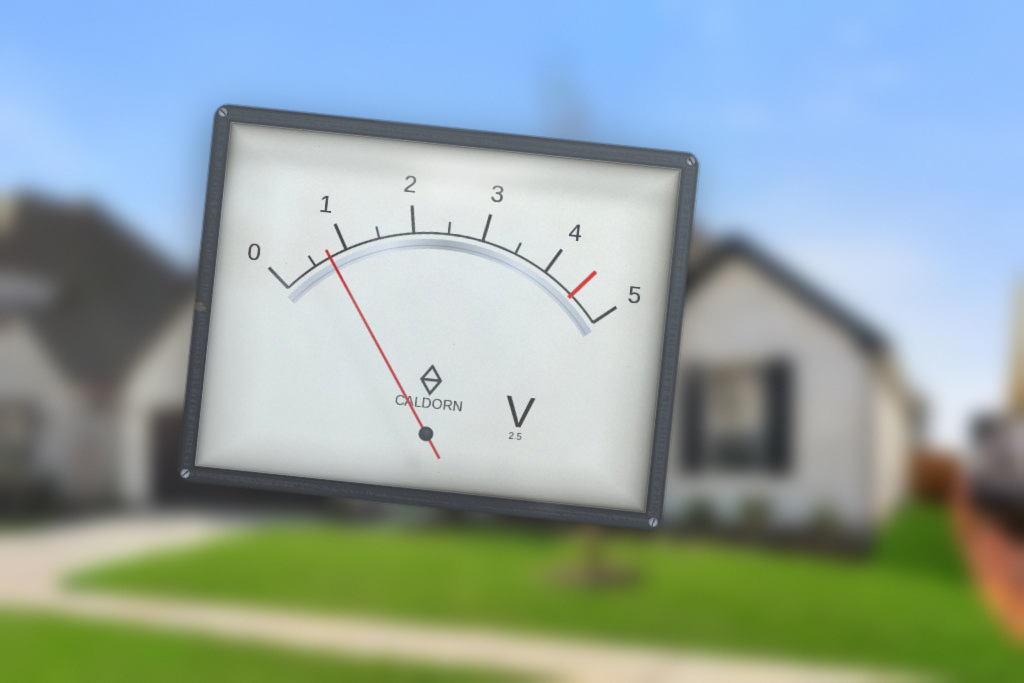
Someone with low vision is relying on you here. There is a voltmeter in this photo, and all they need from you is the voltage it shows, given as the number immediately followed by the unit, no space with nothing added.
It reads 0.75V
